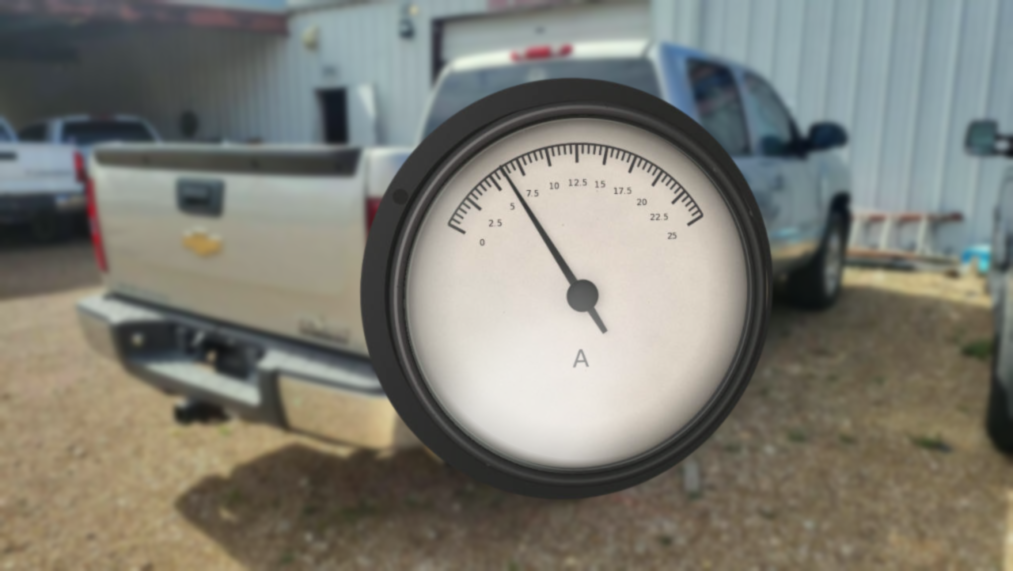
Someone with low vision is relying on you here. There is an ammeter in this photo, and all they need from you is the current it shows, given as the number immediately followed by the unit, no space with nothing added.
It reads 6A
